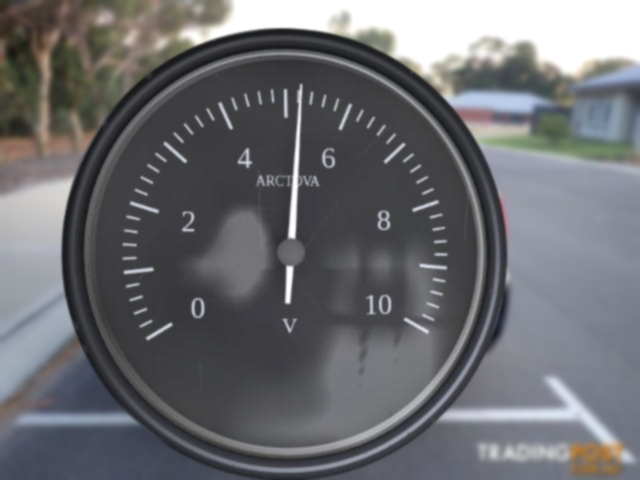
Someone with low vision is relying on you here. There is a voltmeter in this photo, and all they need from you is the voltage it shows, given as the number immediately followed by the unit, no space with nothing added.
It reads 5.2V
